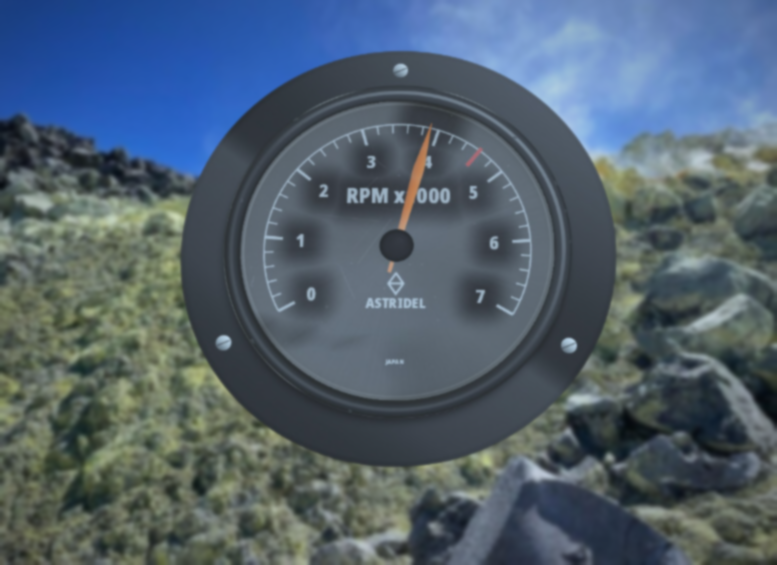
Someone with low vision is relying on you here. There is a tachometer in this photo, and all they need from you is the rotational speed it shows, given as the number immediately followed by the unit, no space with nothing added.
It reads 3900rpm
